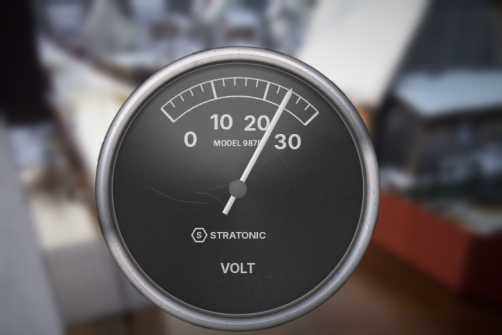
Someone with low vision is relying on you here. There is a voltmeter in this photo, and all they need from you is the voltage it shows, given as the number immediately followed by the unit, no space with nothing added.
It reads 24V
